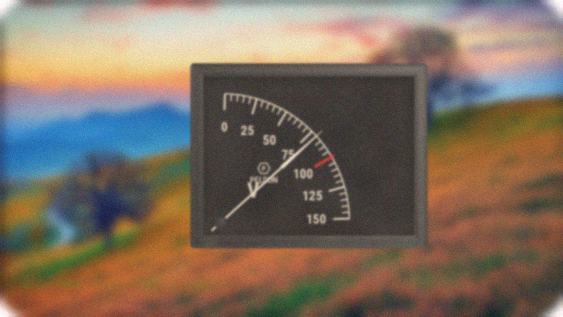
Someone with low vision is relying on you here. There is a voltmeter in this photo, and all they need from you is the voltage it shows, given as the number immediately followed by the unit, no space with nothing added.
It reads 80V
